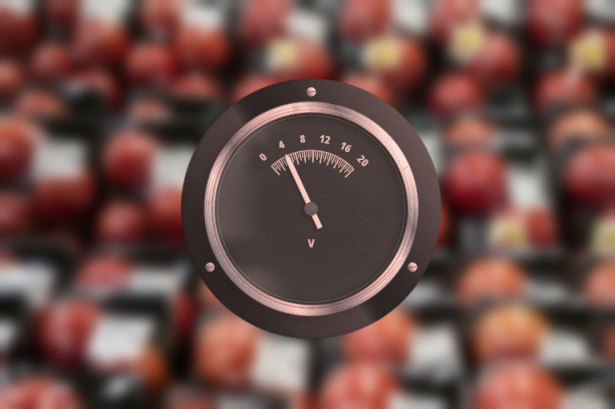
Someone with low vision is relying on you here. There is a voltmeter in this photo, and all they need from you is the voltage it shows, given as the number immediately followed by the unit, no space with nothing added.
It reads 4V
